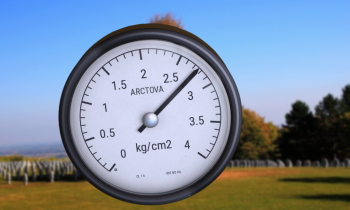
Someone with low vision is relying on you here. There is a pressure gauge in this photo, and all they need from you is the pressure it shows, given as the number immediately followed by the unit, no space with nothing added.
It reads 2.75kg/cm²
